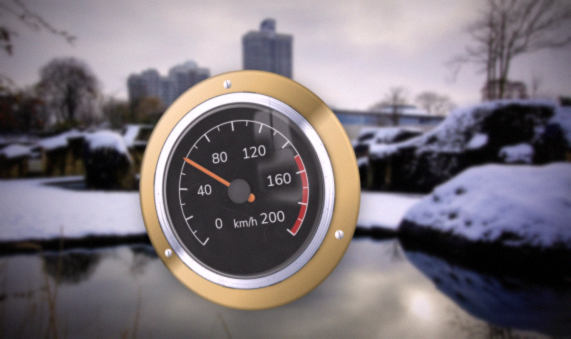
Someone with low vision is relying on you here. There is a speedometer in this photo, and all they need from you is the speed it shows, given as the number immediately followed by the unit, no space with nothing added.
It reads 60km/h
